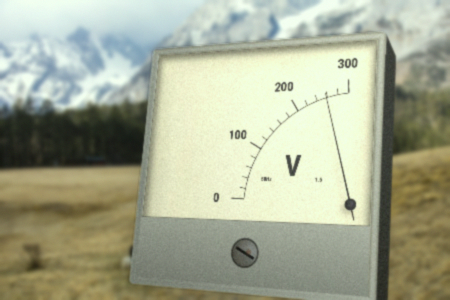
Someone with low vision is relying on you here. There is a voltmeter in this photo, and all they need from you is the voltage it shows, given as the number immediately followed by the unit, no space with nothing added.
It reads 260V
